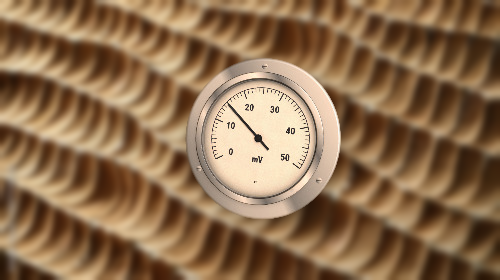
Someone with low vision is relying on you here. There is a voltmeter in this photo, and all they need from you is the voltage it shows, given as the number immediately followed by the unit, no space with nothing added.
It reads 15mV
